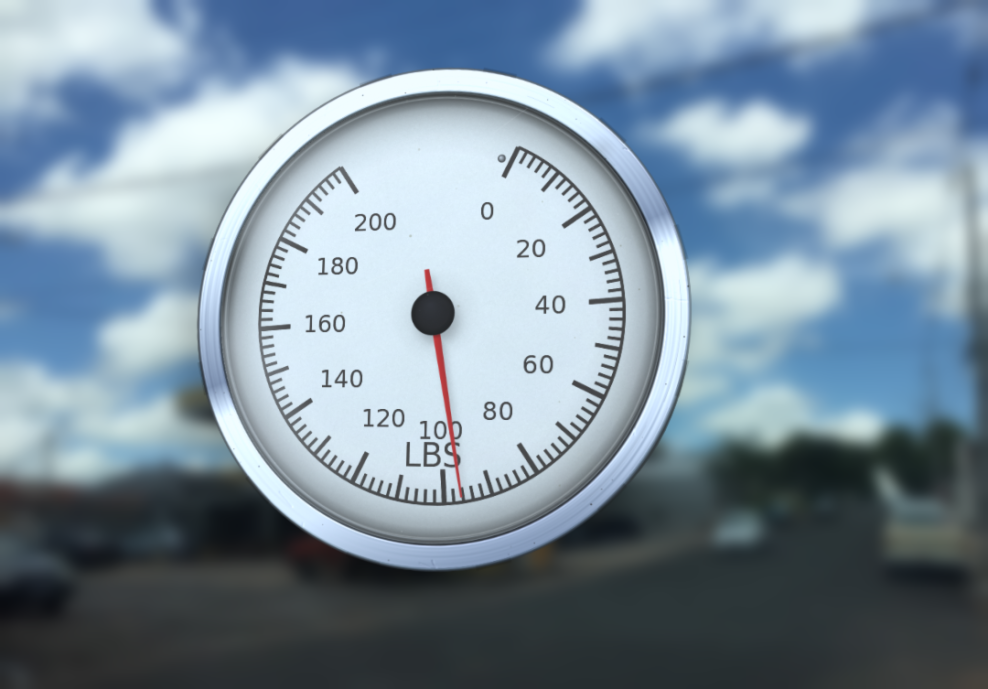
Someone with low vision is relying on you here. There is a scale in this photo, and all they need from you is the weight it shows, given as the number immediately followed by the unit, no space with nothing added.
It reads 96lb
